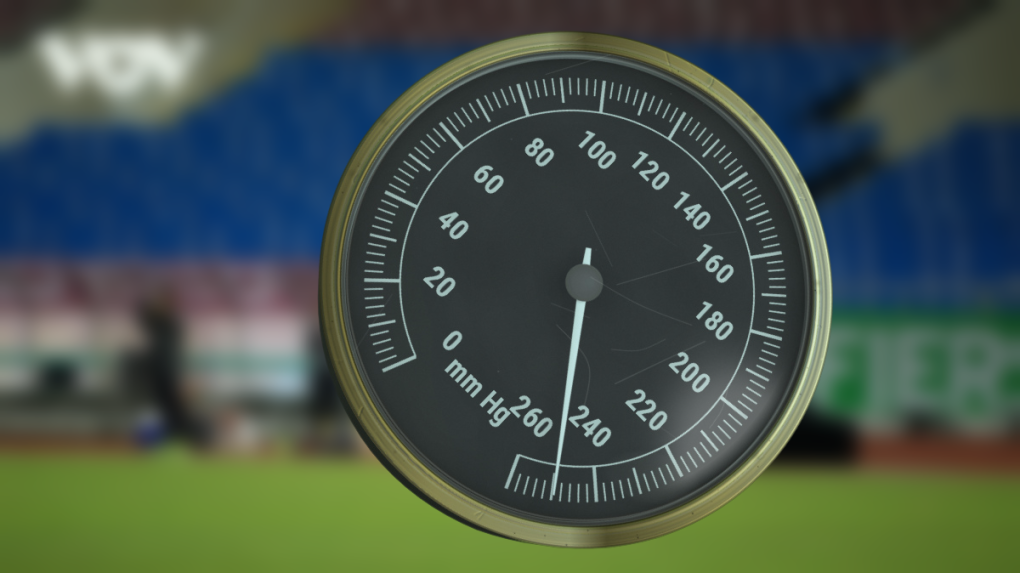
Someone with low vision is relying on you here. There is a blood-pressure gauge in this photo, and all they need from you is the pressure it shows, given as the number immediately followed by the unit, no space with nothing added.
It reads 250mmHg
